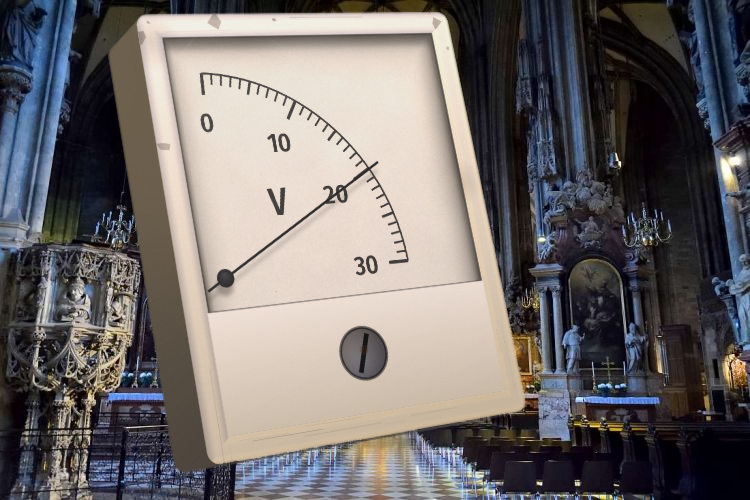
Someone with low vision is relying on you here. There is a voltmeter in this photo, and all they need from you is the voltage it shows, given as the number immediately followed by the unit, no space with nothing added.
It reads 20V
